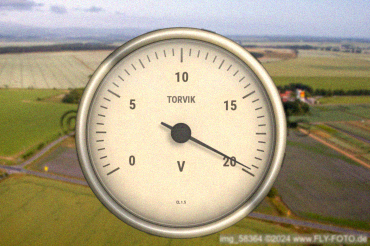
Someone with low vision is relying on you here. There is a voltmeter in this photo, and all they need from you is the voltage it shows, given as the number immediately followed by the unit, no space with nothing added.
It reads 19.75V
